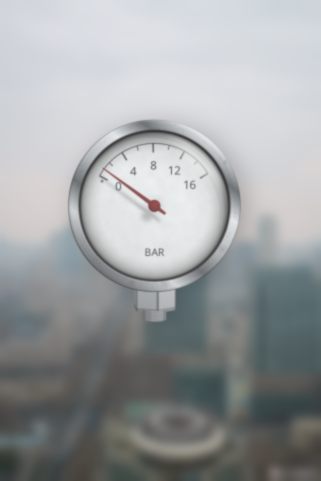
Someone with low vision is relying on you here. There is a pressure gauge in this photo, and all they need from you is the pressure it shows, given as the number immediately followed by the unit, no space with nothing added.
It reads 1bar
